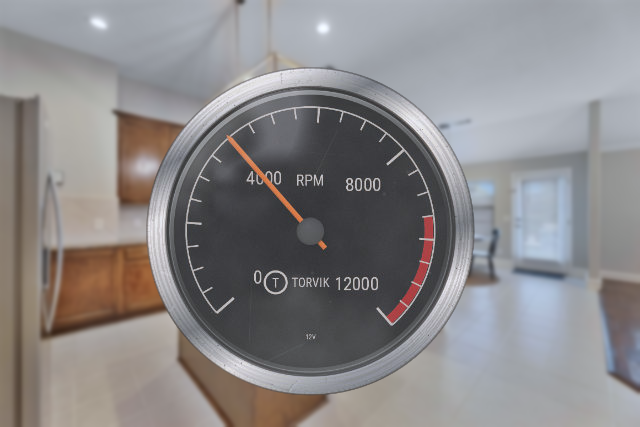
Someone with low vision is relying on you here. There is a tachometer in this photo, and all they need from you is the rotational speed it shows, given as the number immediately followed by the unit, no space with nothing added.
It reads 4000rpm
